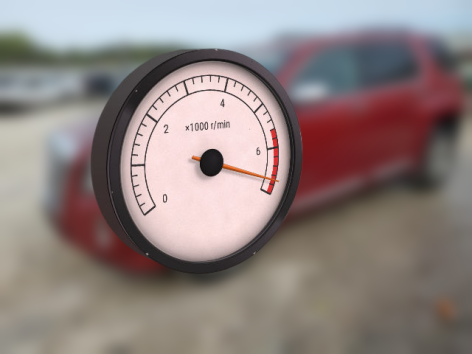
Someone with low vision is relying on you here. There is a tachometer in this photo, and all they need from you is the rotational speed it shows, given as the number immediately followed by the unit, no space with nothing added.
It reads 6700rpm
